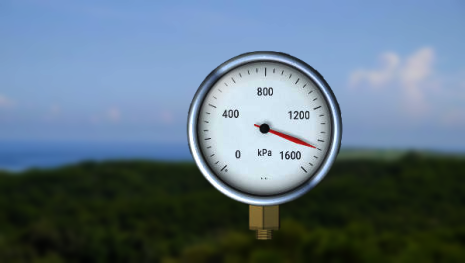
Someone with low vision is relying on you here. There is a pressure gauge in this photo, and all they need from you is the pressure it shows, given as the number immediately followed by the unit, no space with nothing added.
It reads 1450kPa
